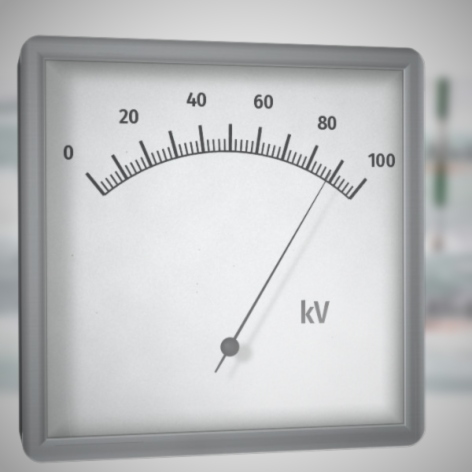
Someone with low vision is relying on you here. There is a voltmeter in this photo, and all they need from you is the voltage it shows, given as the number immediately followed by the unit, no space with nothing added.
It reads 88kV
